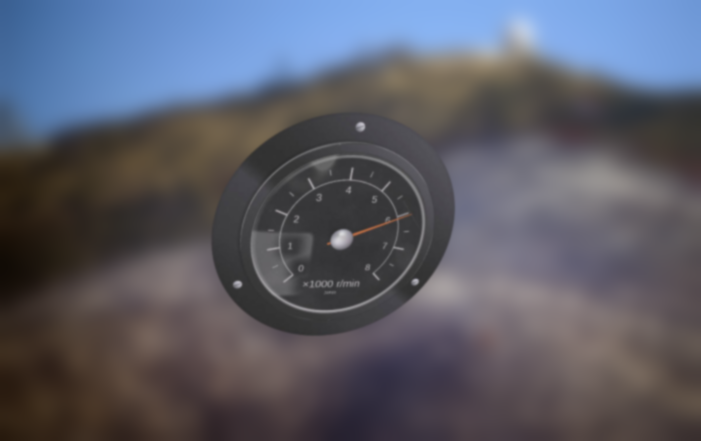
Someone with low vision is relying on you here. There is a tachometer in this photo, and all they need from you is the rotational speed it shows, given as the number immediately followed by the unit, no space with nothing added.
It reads 6000rpm
